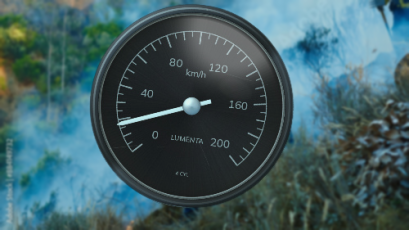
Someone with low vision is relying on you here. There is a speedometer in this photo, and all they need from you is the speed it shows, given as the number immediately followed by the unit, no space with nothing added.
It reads 17.5km/h
